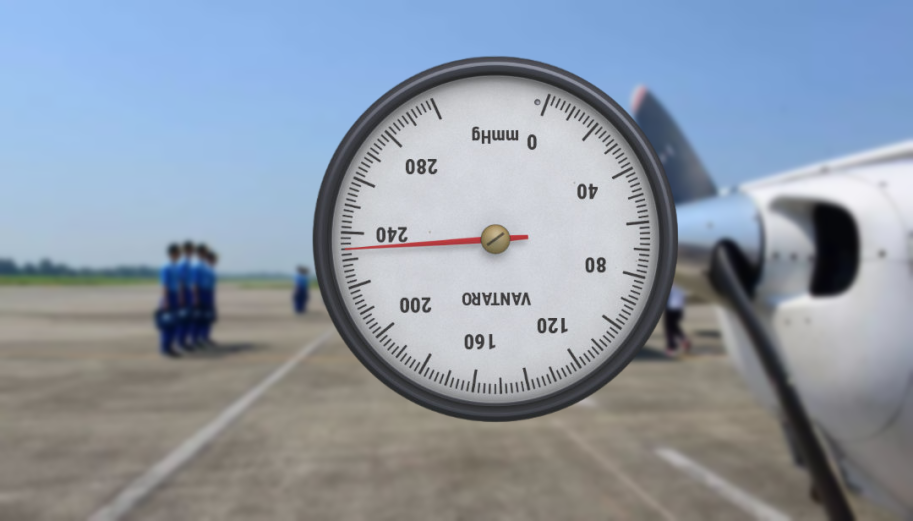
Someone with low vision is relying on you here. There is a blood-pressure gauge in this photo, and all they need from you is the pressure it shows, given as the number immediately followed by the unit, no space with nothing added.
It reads 234mmHg
